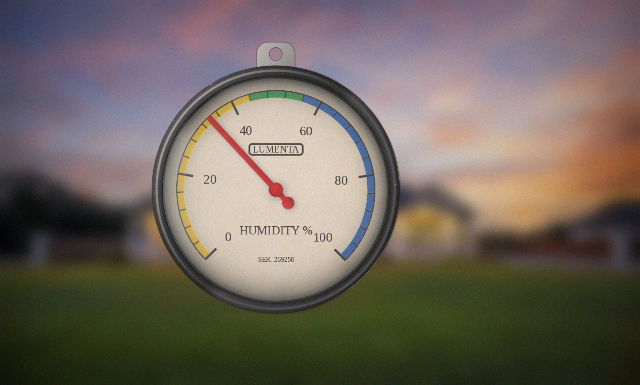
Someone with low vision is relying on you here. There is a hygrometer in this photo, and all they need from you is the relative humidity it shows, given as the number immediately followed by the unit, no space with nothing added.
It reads 34%
